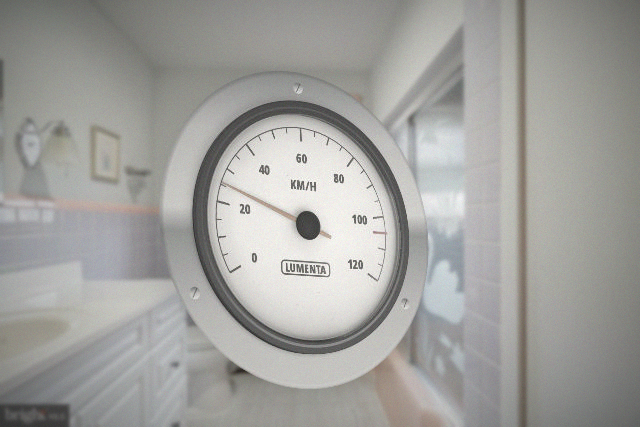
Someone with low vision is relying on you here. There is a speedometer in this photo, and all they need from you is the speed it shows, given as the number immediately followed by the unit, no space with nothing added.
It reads 25km/h
